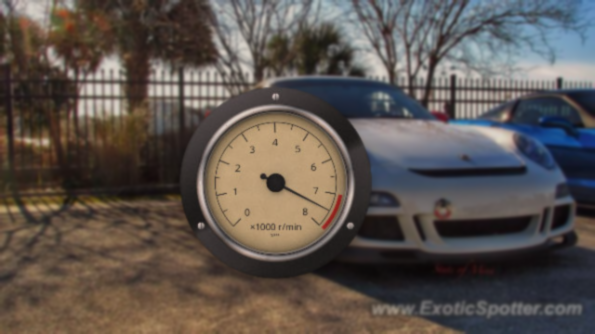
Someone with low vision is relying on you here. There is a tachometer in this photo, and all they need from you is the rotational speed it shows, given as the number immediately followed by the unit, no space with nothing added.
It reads 7500rpm
